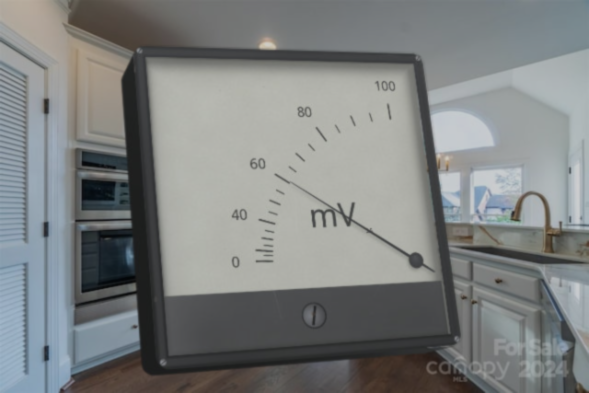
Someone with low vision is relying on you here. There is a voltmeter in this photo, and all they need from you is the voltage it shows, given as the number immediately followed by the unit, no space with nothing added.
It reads 60mV
